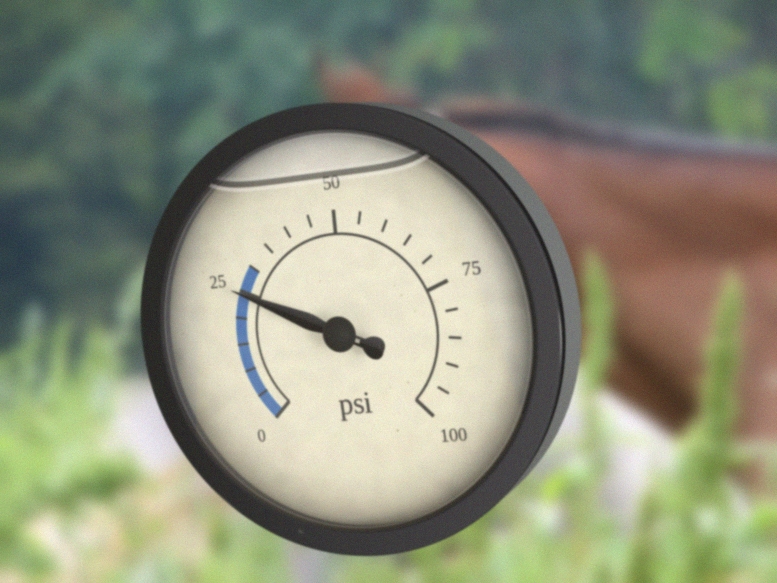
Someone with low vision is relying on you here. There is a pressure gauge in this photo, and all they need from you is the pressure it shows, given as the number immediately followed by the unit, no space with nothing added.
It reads 25psi
